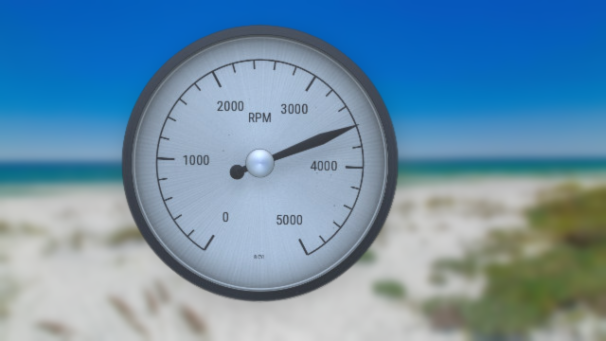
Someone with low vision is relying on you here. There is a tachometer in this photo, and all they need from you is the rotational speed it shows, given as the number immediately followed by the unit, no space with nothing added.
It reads 3600rpm
